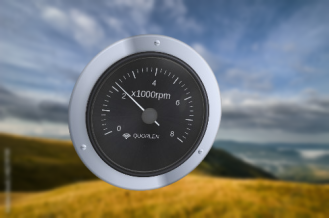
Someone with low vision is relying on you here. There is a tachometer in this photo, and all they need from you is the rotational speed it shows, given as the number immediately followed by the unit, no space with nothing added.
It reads 2200rpm
